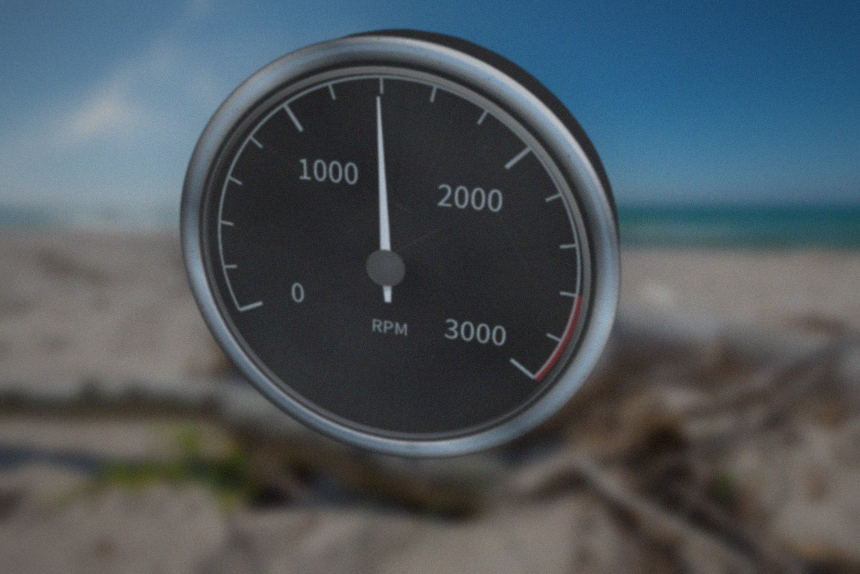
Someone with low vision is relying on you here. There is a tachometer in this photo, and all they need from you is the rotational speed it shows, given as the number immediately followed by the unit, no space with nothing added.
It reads 1400rpm
